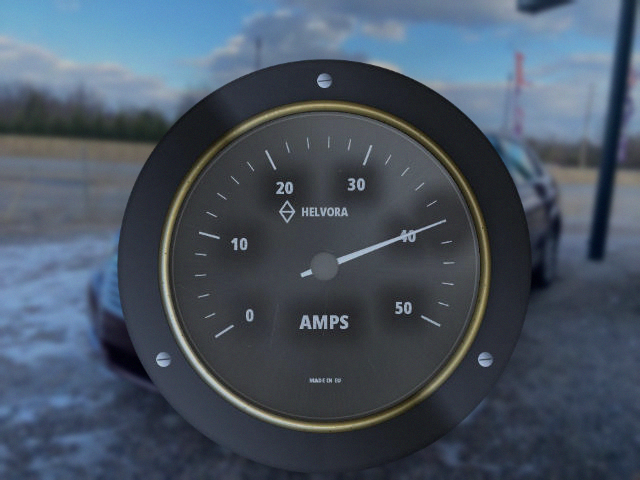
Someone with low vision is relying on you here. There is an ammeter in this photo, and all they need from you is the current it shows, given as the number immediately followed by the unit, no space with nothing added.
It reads 40A
